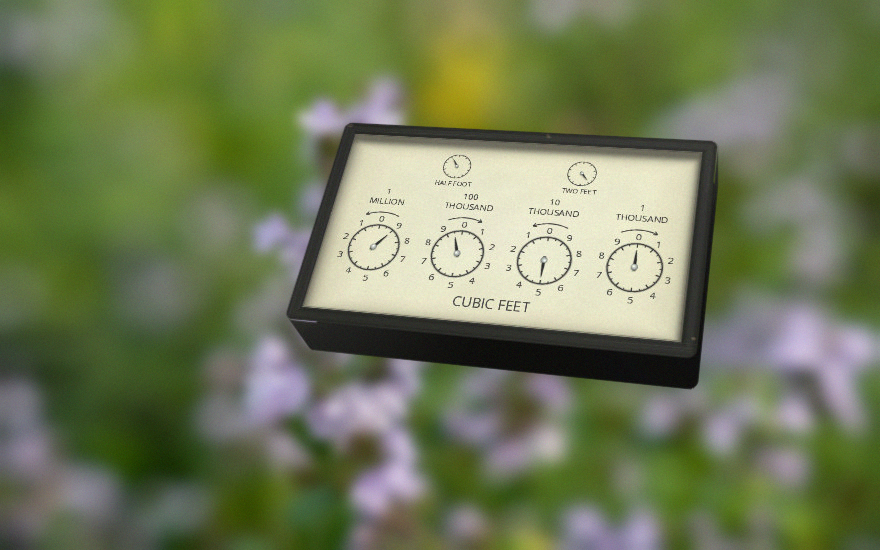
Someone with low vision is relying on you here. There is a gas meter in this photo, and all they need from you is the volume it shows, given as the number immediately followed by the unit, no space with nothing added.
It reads 895000ft³
